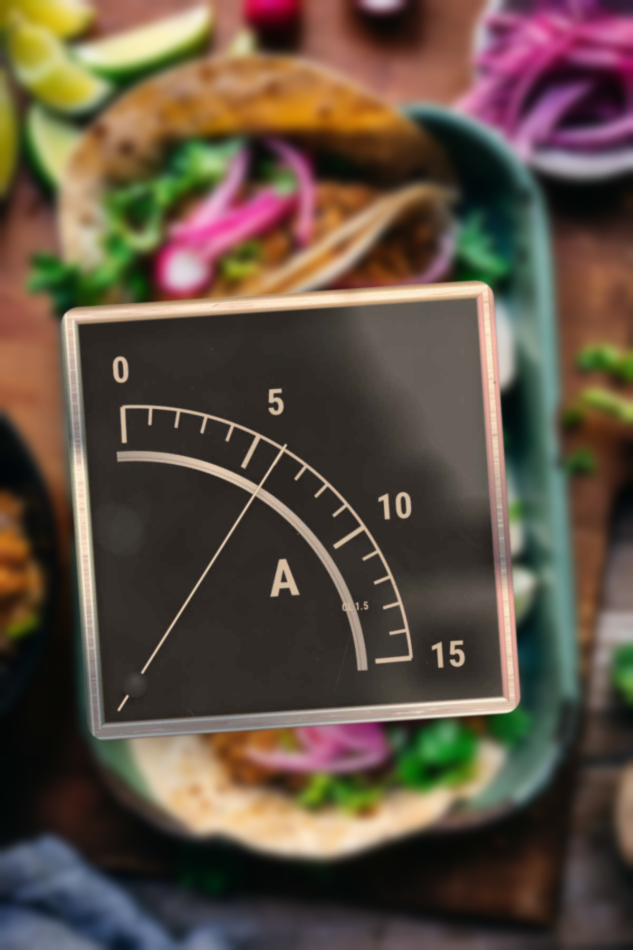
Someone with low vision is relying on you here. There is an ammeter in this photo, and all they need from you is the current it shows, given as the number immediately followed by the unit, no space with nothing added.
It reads 6A
